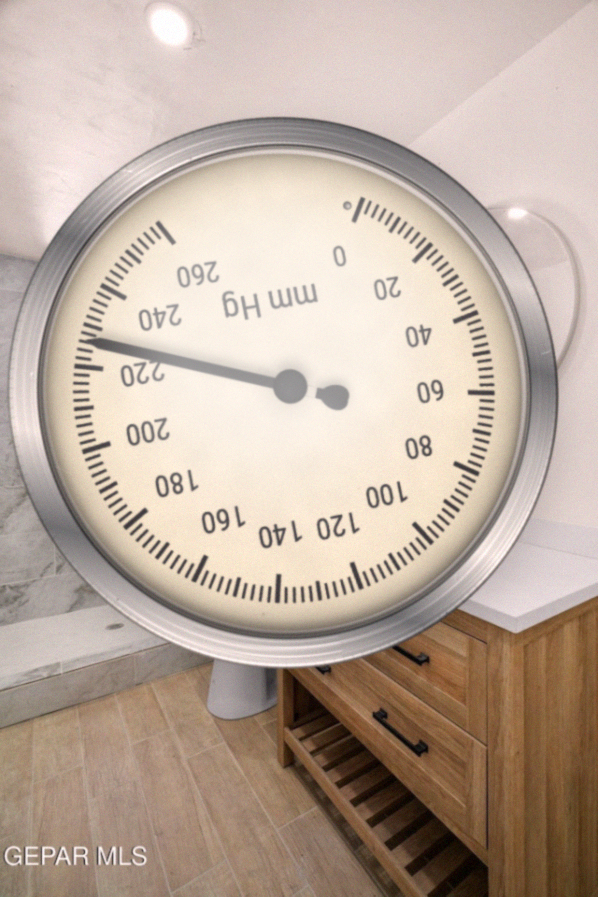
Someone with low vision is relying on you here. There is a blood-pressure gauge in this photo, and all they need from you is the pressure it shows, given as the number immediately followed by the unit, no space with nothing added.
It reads 226mmHg
